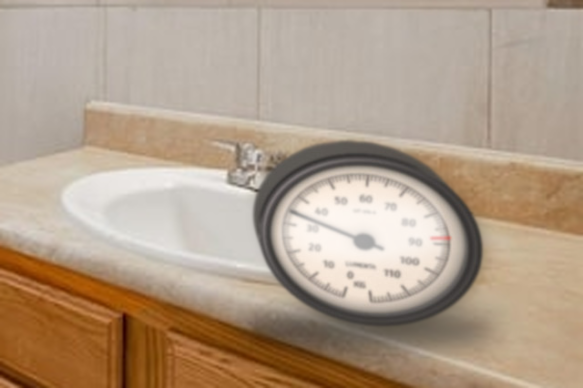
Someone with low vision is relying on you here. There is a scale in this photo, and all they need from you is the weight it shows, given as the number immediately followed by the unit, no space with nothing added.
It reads 35kg
